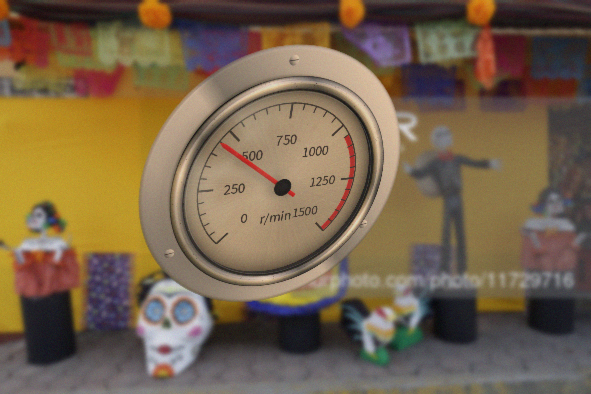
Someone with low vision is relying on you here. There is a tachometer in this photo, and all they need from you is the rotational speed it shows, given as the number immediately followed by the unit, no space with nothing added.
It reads 450rpm
